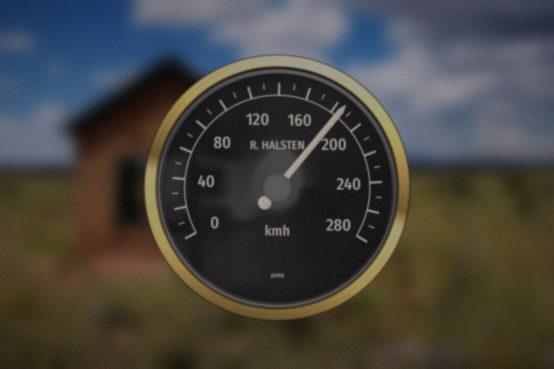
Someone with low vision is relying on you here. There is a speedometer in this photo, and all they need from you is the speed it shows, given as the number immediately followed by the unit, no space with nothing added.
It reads 185km/h
